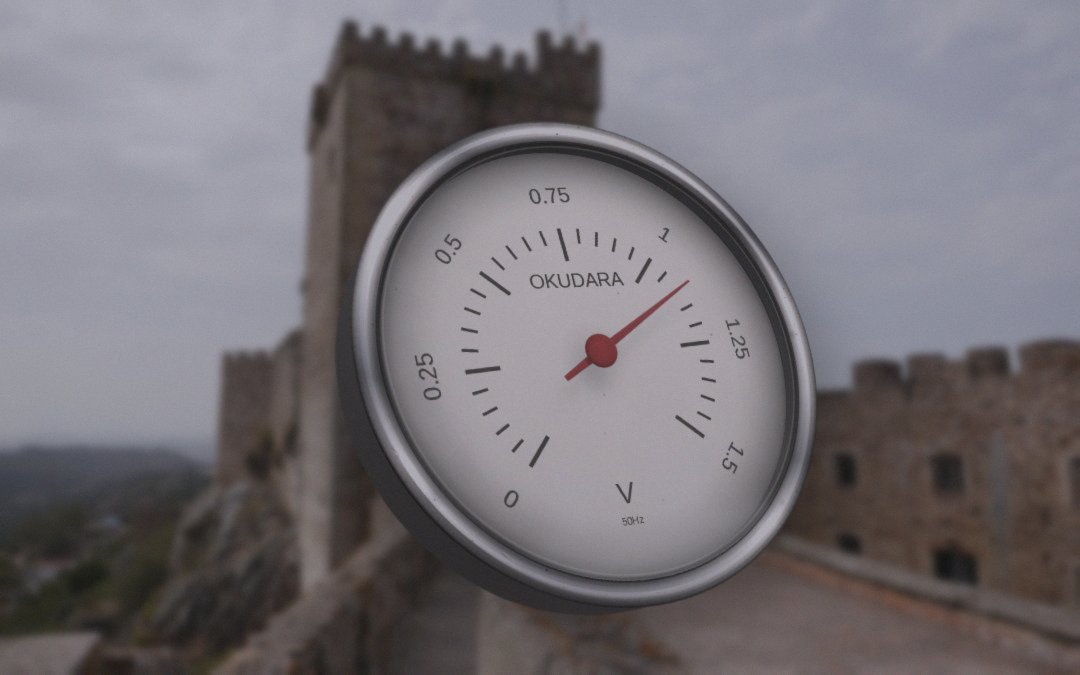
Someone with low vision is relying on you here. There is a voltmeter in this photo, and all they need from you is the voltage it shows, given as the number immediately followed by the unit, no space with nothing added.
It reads 1.1V
